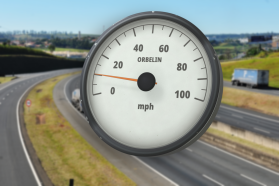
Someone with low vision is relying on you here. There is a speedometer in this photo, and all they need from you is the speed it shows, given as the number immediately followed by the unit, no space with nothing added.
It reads 10mph
